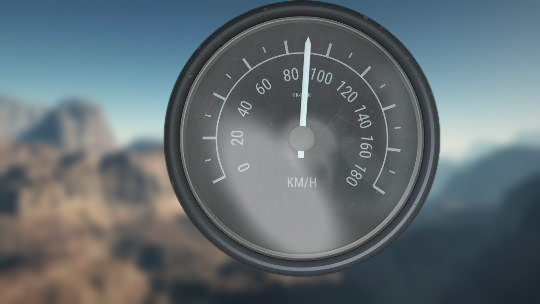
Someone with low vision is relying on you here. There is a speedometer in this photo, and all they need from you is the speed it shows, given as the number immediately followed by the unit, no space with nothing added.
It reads 90km/h
